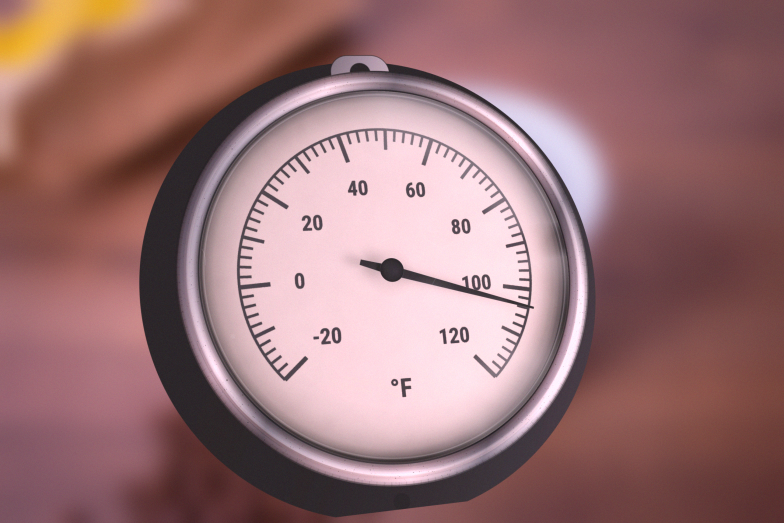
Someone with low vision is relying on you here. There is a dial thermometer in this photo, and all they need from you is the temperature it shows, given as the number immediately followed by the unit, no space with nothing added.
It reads 104°F
